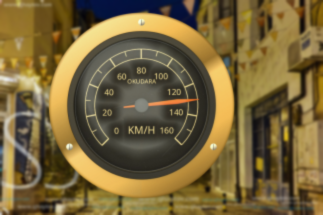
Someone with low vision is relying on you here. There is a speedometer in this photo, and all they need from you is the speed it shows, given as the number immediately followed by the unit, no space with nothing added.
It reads 130km/h
